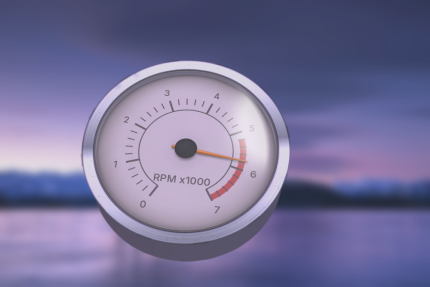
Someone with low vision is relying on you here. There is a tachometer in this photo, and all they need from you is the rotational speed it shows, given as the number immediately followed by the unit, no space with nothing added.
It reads 5800rpm
